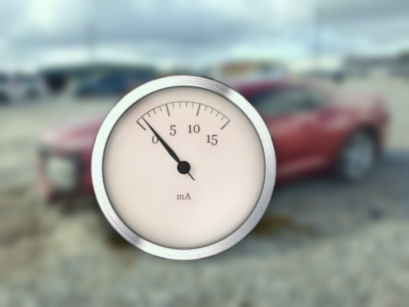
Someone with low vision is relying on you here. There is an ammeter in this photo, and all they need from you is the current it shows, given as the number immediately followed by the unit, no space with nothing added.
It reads 1mA
